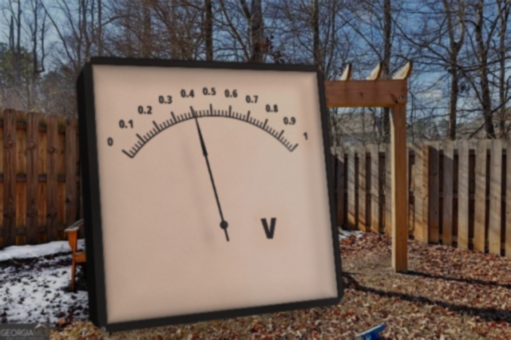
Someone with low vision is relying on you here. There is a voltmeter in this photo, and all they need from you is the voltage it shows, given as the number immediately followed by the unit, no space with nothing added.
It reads 0.4V
